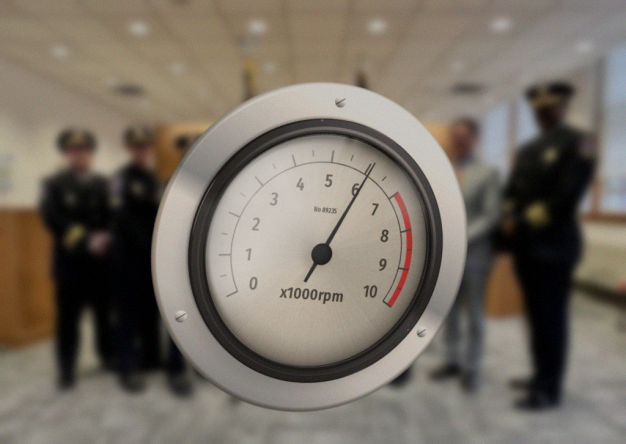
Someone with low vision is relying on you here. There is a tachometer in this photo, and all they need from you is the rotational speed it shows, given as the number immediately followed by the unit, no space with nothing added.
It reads 6000rpm
